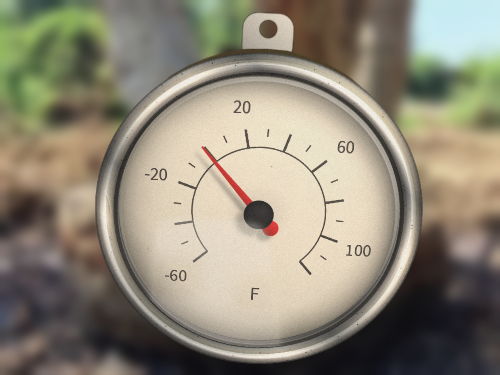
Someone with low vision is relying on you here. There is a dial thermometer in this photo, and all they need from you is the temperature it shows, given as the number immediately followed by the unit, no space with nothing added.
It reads 0°F
